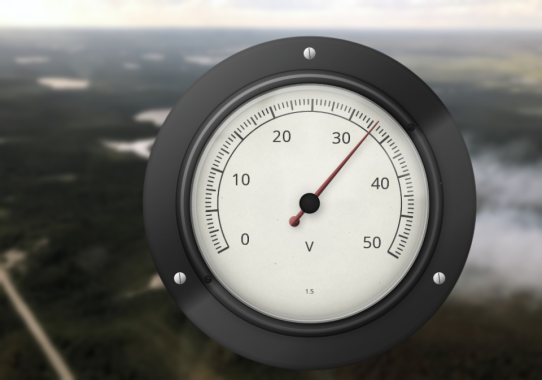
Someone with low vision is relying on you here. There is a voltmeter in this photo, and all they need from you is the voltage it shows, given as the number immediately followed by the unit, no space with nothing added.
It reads 33V
